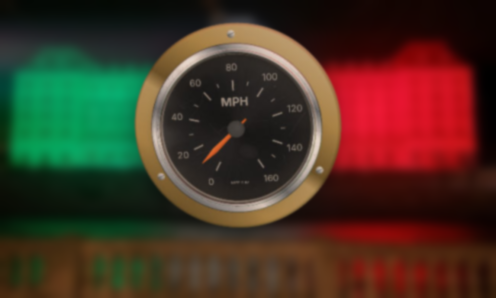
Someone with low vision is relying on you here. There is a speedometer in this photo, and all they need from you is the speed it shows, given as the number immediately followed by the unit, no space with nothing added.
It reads 10mph
